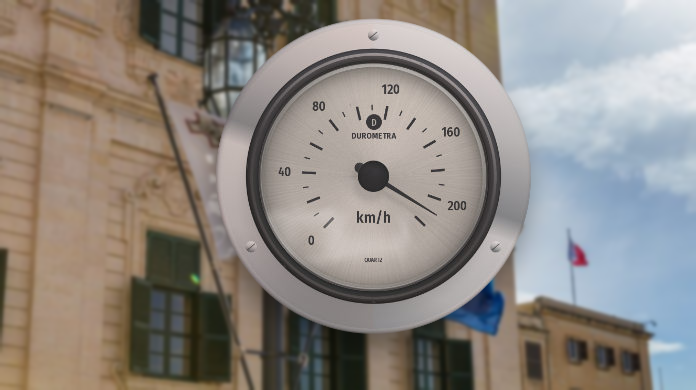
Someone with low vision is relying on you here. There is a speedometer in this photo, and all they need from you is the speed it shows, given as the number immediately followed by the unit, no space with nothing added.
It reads 210km/h
